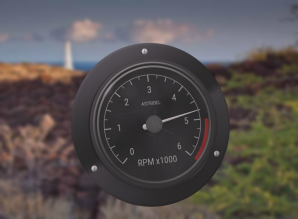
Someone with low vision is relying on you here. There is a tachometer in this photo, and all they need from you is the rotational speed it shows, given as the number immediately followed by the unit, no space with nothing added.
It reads 4750rpm
